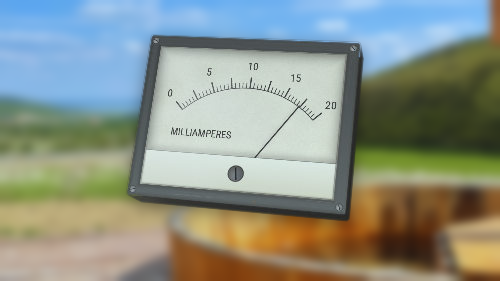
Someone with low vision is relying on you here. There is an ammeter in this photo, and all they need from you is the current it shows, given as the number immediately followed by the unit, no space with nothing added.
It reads 17.5mA
